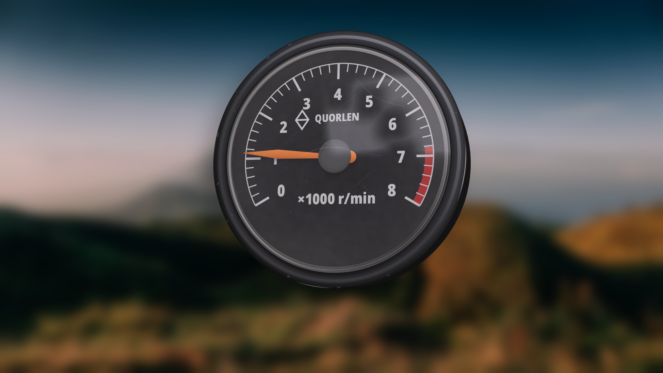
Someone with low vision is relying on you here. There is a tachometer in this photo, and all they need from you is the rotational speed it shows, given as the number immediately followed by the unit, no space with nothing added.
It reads 1100rpm
